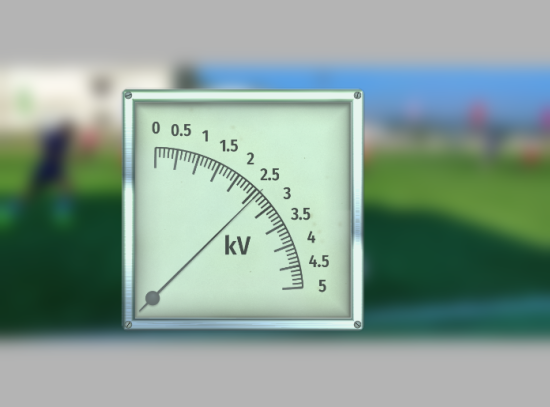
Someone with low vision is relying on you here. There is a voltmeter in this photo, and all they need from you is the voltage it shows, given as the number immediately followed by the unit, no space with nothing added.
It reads 2.6kV
